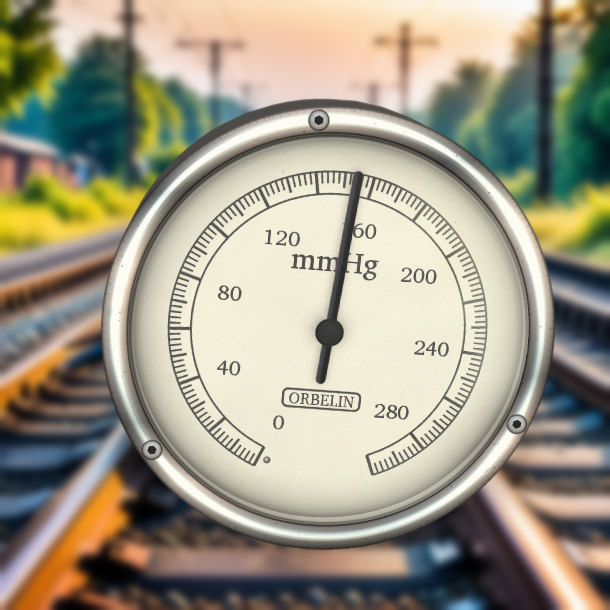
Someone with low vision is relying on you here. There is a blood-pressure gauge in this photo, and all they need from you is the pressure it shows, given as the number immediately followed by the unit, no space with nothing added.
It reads 154mmHg
